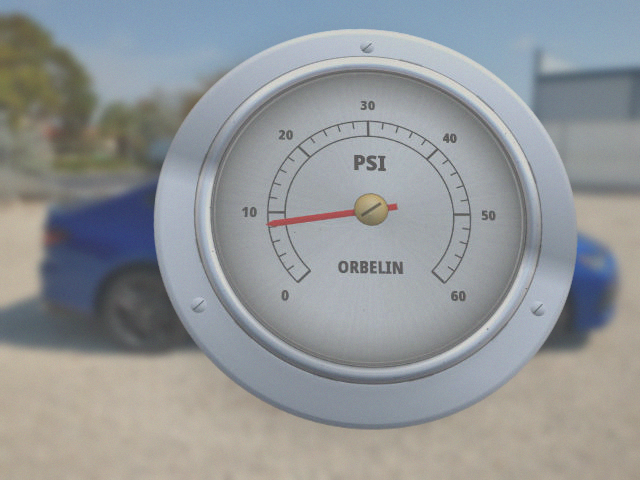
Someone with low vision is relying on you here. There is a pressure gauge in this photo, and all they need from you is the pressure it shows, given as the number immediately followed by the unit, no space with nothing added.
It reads 8psi
